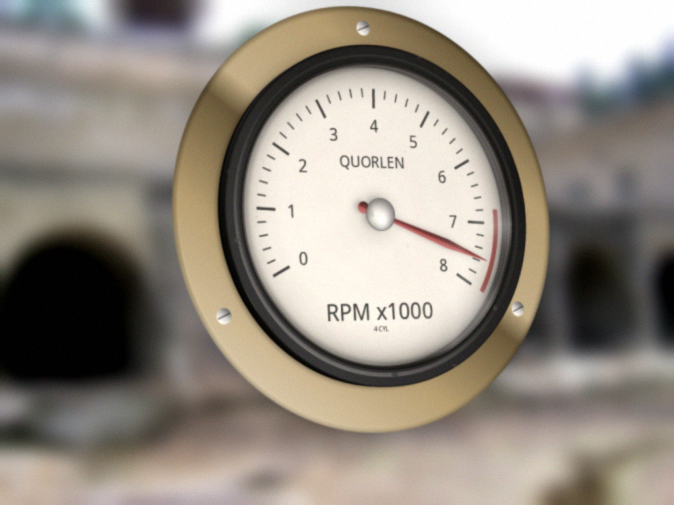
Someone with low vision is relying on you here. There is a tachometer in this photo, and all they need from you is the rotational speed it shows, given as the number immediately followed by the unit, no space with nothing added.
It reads 7600rpm
